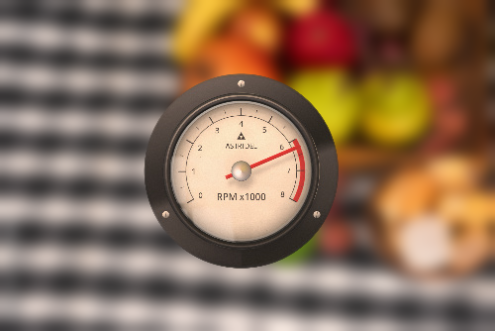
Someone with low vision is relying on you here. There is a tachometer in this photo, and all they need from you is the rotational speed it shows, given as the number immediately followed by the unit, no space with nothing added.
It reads 6250rpm
